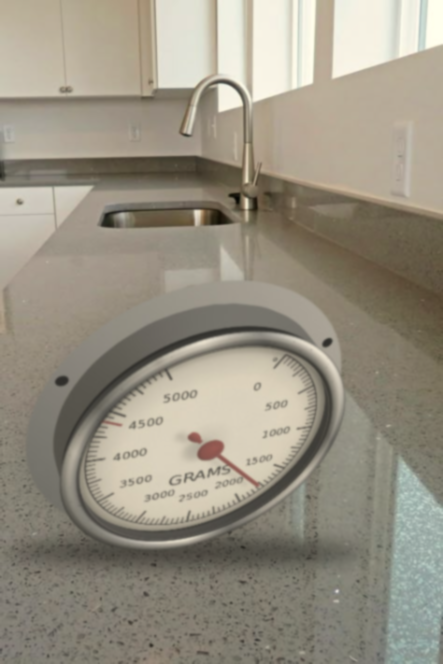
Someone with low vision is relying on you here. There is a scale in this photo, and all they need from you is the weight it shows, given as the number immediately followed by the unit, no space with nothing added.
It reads 1750g
